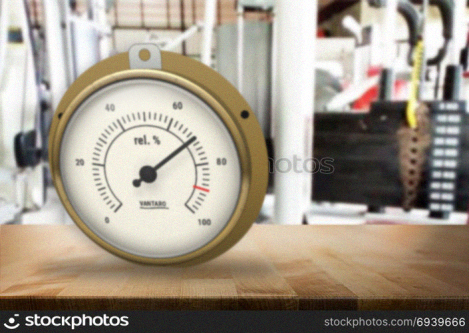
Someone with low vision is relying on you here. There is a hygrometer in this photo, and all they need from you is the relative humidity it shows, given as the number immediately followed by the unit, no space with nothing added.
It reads 70%
